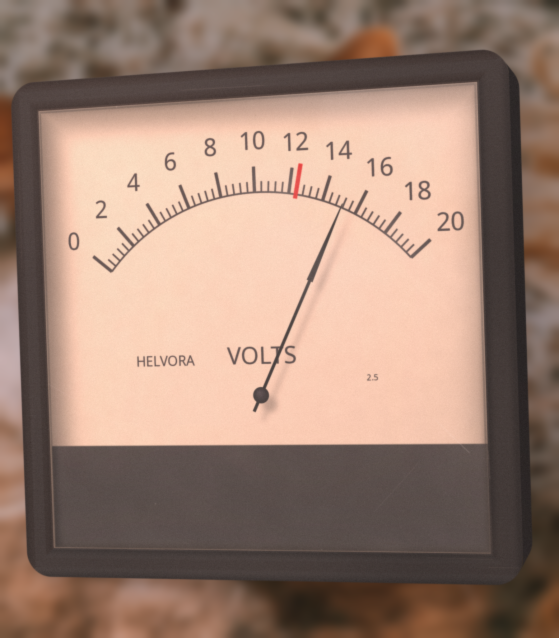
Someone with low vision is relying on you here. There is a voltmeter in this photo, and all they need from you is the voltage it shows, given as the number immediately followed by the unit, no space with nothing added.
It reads 15.2V
